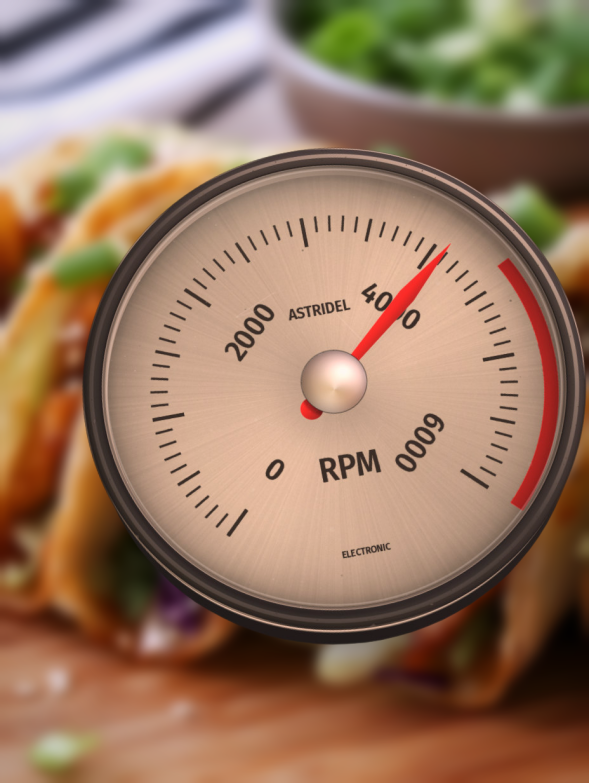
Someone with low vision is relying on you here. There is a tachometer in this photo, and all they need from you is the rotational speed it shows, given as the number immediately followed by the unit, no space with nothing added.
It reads 4100rpm
